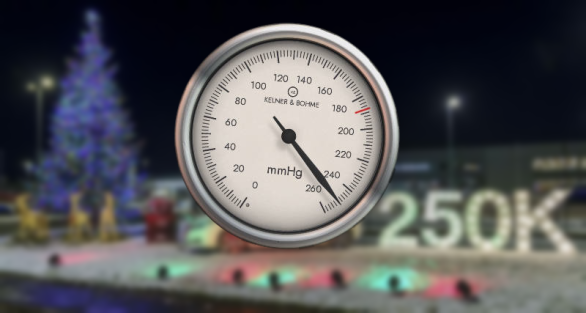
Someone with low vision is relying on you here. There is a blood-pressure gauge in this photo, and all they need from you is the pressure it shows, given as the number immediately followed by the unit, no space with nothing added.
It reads 250mmHg
